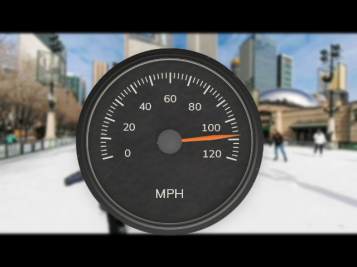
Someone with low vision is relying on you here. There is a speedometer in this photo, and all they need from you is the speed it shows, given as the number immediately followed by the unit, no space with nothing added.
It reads 108mph
